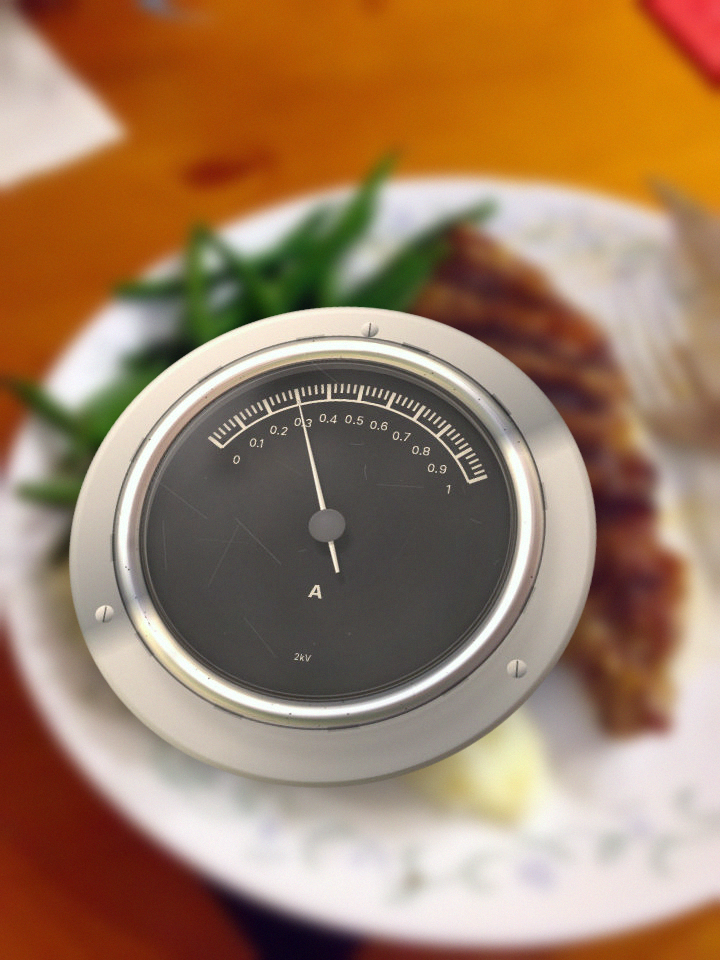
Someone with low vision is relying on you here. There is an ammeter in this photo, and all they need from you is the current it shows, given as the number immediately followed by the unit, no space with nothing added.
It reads 0.3A
